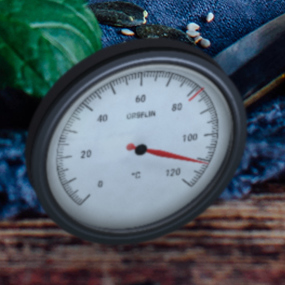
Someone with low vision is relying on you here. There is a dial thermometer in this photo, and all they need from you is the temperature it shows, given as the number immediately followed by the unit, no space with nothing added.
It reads 110°C
